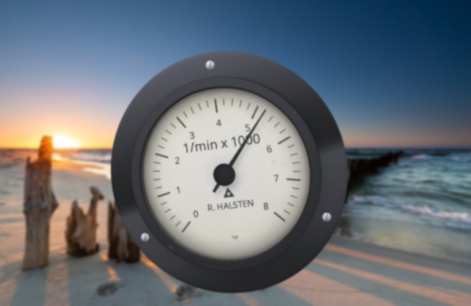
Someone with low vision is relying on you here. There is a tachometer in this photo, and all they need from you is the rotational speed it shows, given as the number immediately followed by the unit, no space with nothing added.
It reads 5200rpm
